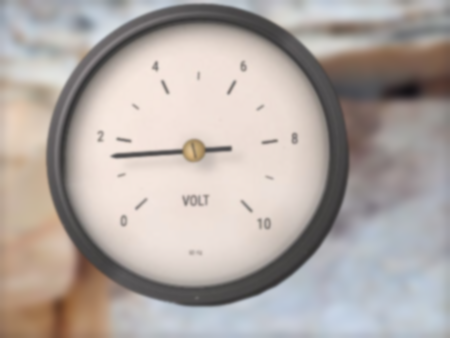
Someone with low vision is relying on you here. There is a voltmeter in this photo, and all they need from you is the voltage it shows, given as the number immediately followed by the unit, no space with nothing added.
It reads 1.5V
